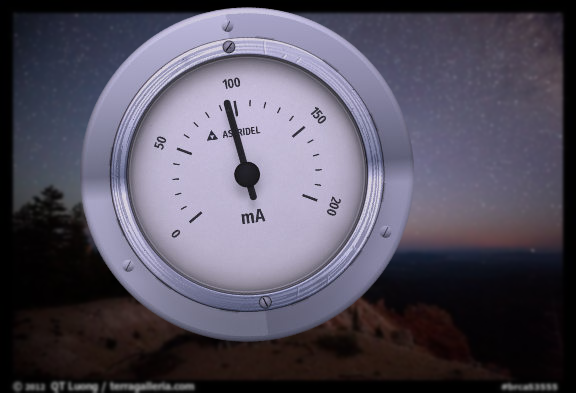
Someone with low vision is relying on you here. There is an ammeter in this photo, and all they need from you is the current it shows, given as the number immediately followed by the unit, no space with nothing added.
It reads 95mA
